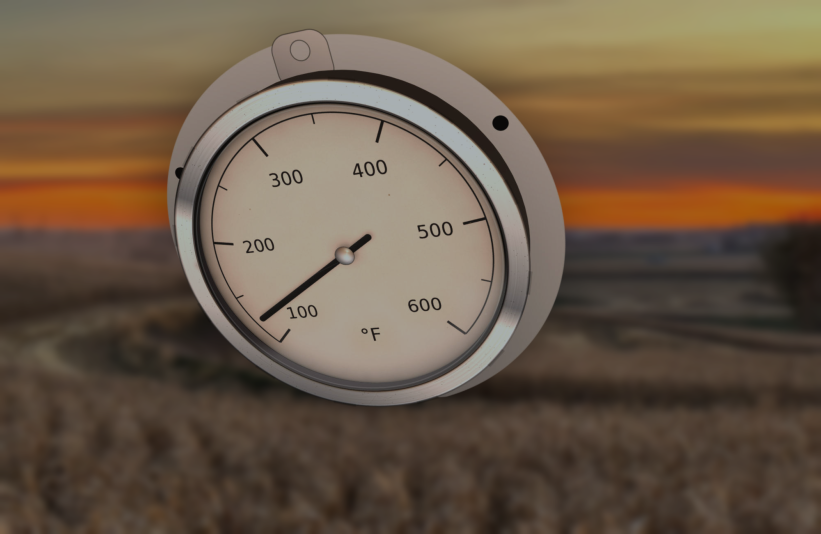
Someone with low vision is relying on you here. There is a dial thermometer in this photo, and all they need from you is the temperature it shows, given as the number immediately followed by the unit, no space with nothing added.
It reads 125°F
